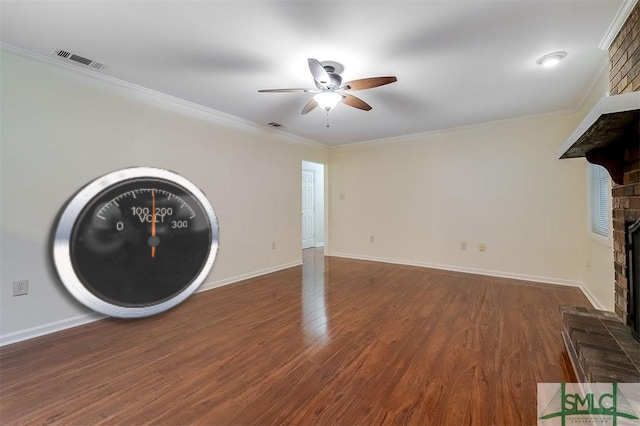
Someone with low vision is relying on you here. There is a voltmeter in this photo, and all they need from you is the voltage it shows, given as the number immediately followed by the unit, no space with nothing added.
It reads 150V
